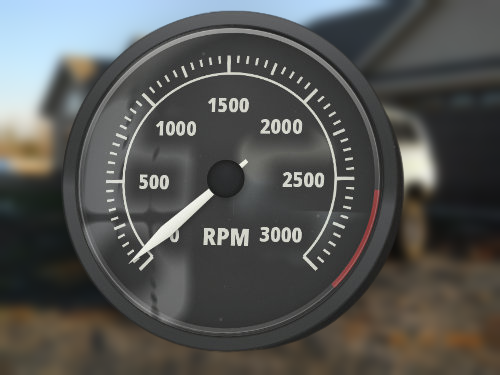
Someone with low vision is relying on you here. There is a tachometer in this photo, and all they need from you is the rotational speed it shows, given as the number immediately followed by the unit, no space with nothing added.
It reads 50rpm
